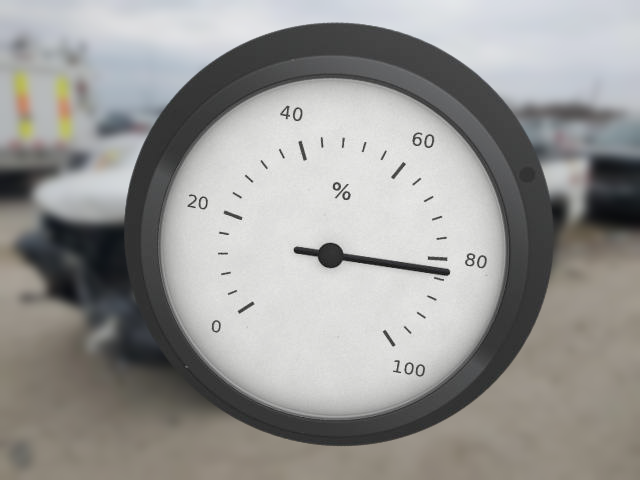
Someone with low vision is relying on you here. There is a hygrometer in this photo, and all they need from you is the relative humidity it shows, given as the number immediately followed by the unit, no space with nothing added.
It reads 82%
